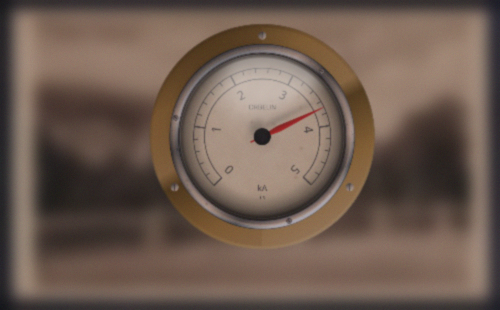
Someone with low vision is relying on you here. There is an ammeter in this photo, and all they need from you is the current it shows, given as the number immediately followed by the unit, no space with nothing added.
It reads 3.7kA
